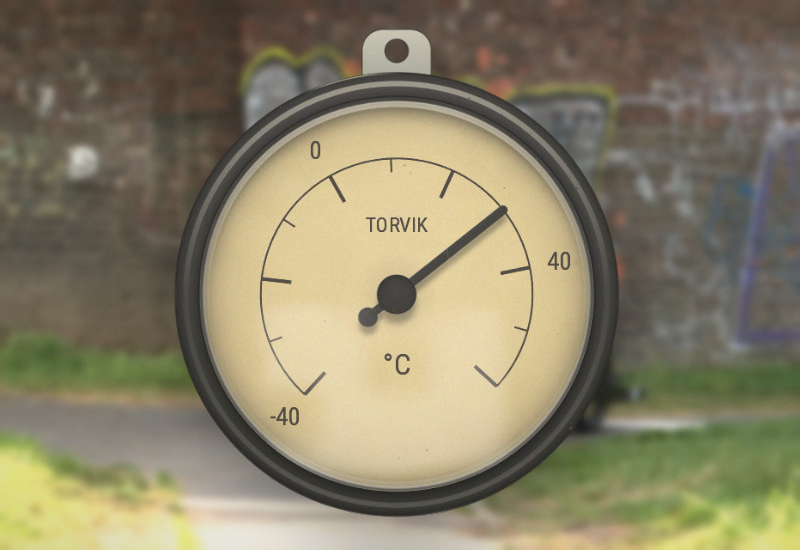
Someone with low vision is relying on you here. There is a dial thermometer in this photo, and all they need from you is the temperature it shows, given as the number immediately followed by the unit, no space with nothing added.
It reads 30°C
